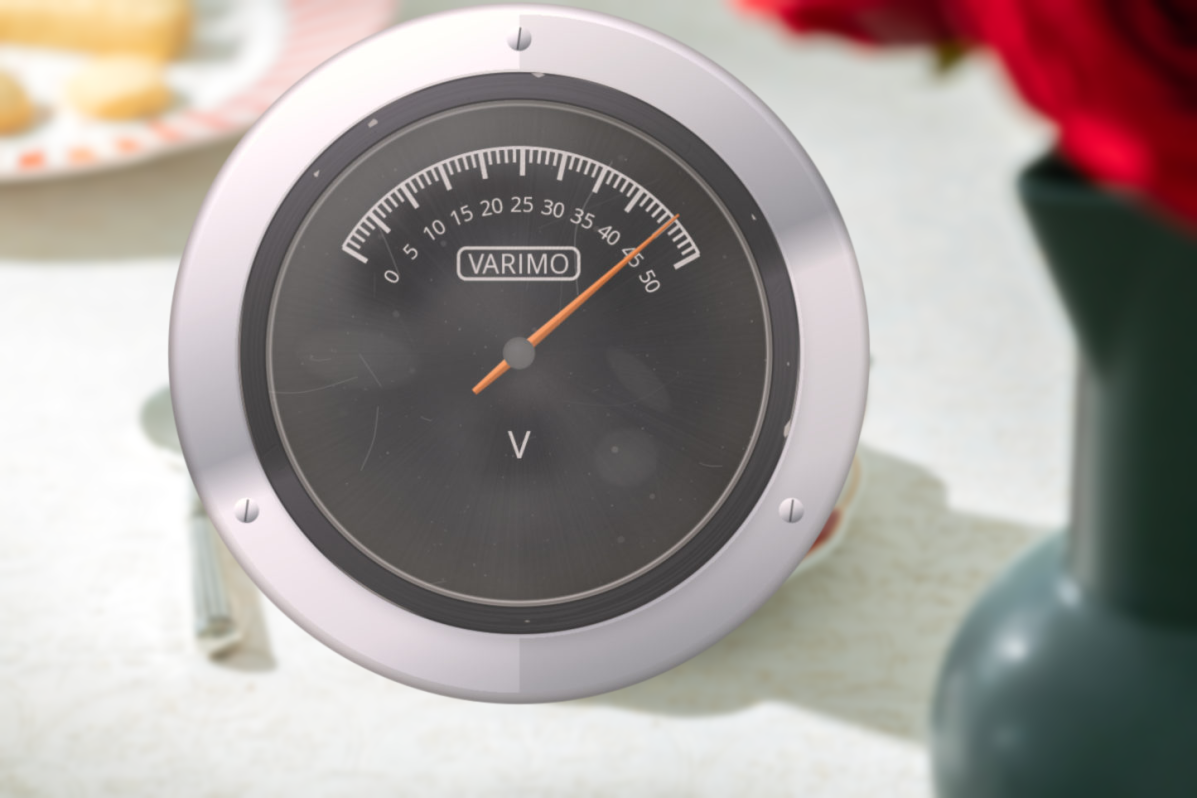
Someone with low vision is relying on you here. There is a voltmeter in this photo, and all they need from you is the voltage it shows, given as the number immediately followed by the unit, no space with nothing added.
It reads 45V
